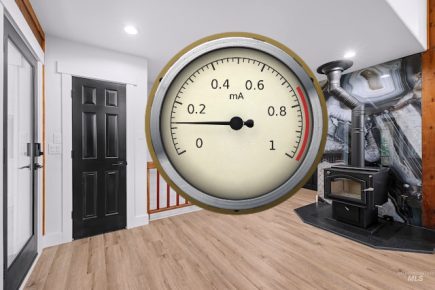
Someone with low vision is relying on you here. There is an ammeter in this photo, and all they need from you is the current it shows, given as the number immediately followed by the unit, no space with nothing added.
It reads 0.12mA
